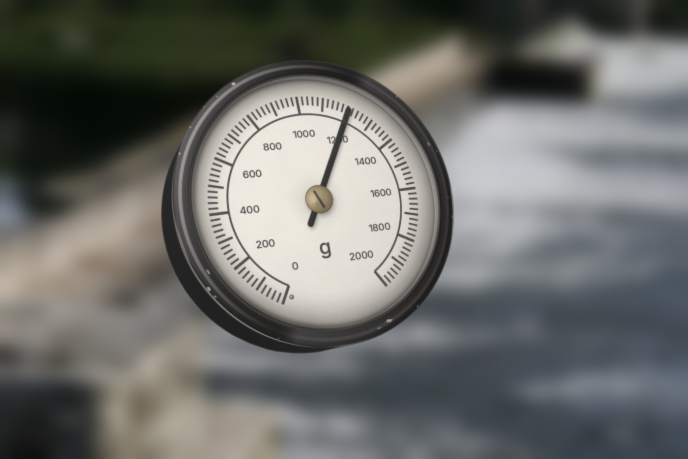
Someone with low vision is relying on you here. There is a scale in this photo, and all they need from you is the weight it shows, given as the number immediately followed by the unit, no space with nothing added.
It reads 1200g
